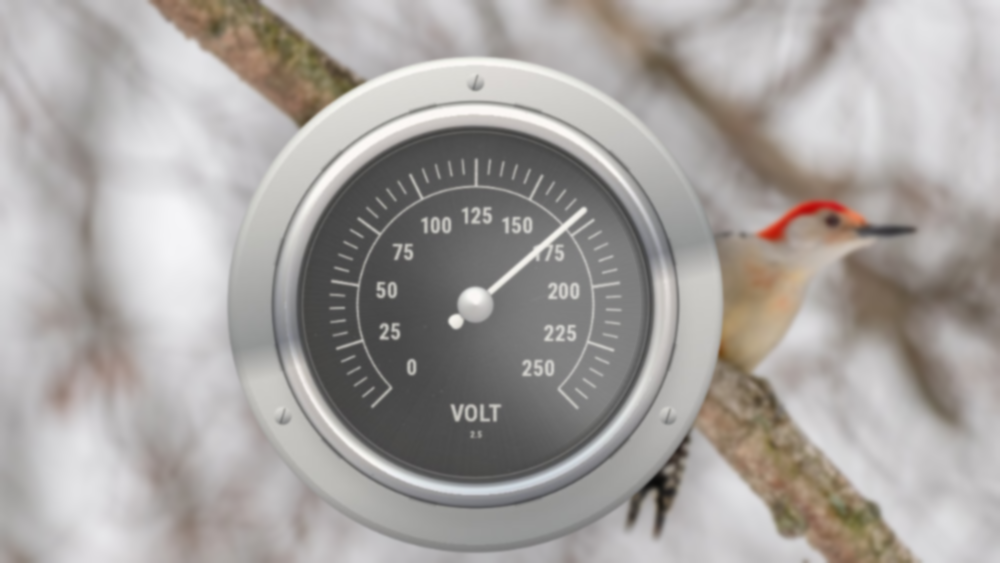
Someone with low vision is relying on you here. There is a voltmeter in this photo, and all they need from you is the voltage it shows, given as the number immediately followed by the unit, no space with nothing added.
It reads 170V
